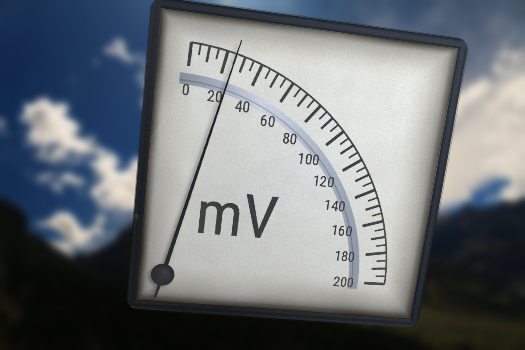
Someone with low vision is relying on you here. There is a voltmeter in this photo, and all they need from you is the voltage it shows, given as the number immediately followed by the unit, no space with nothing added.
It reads 25mV
